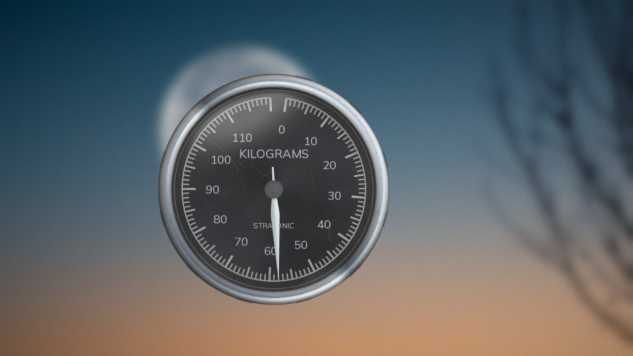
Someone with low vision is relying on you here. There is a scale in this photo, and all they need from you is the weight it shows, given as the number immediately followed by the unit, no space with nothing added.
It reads 58kg
